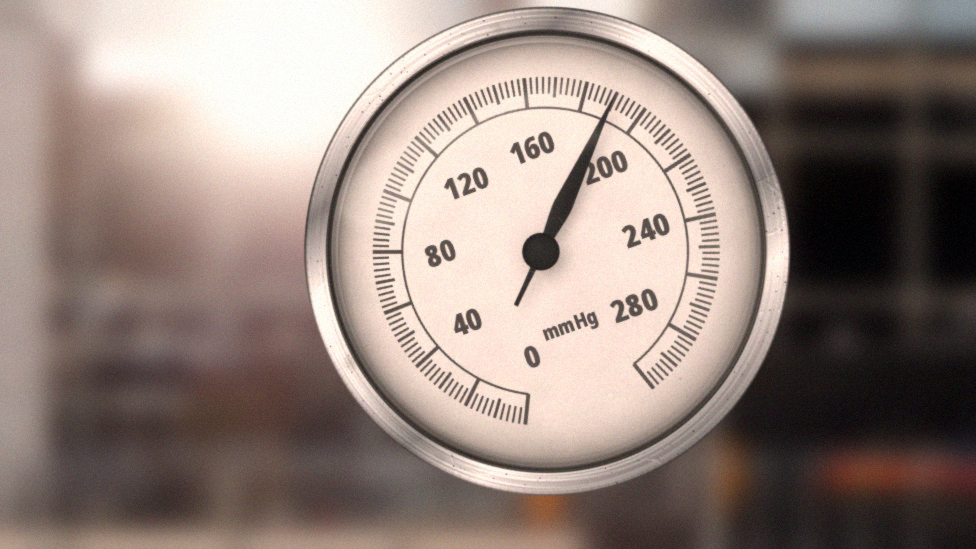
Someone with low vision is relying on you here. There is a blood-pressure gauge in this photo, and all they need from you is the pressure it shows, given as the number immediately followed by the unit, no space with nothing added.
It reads 190mmHg
